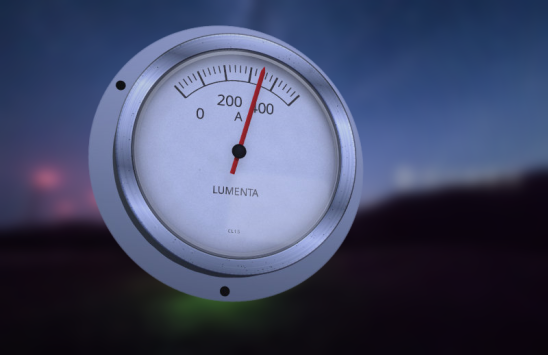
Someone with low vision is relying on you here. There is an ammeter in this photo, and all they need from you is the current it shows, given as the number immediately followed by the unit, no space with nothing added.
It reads 340A
